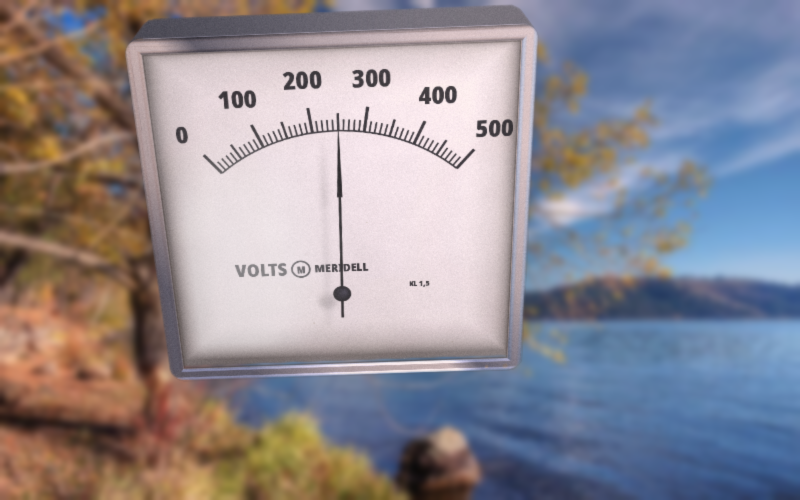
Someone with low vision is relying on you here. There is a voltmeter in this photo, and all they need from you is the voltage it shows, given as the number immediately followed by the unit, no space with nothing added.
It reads 250V
